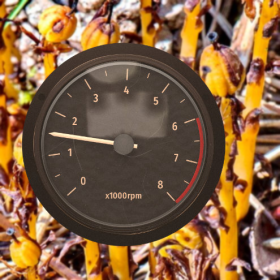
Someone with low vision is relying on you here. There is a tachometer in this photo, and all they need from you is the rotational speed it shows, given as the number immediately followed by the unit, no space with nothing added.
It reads 1500rpm
